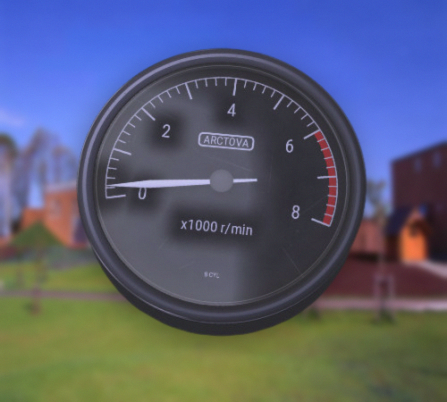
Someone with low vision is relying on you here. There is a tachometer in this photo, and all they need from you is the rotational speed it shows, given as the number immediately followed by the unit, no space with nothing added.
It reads 200rpm
